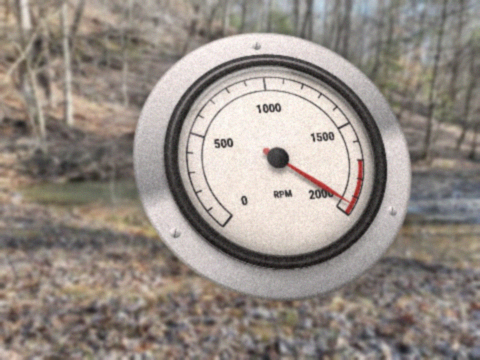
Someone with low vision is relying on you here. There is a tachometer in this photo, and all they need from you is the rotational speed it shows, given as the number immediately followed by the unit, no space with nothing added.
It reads 1950rpm
